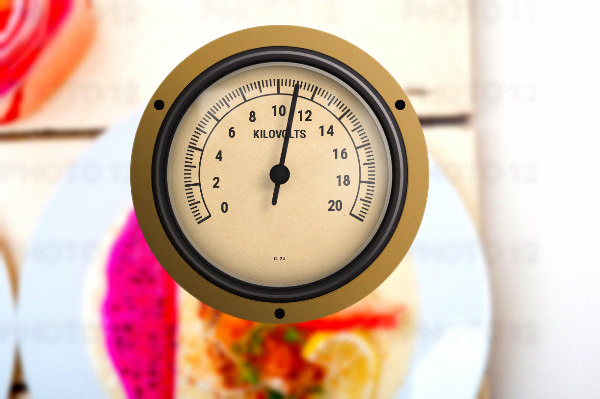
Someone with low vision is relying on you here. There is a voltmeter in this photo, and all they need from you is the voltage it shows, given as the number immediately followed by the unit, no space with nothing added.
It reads 11kV
